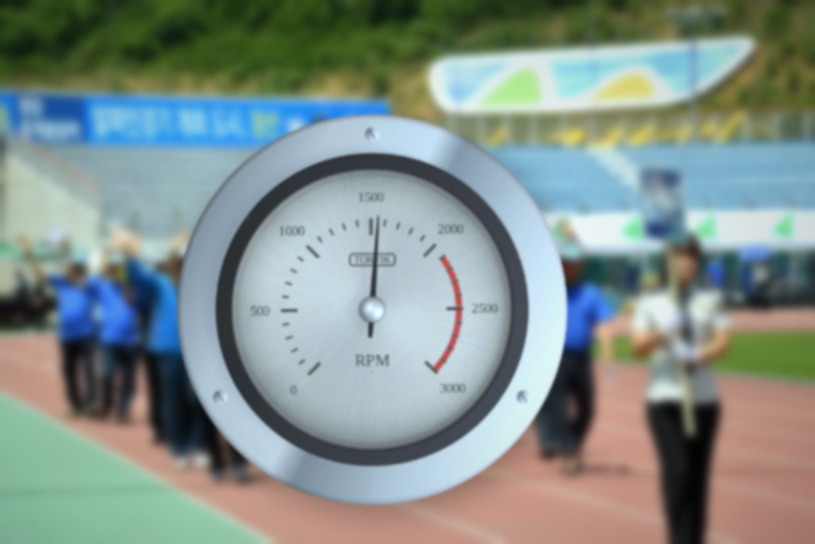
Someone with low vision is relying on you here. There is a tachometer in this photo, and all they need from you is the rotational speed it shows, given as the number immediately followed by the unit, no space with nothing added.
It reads 1550rpm
